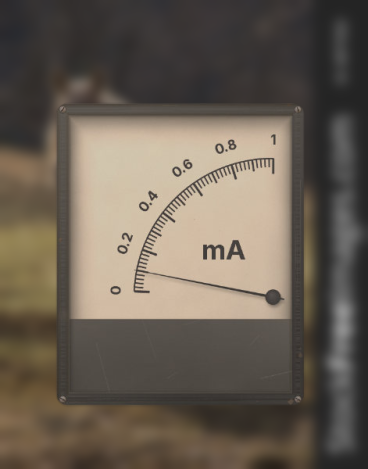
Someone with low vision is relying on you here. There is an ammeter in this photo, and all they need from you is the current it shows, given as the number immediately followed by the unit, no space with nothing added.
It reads 0.1mA
